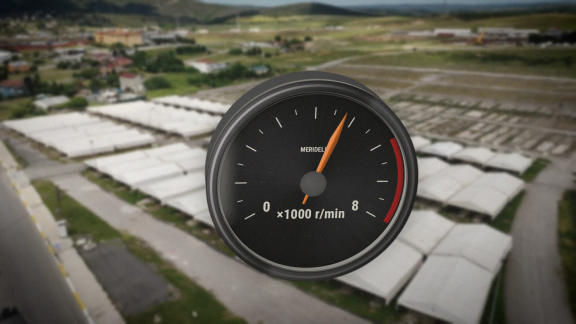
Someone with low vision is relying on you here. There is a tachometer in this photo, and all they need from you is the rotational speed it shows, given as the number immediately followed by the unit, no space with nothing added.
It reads 4750rpm
